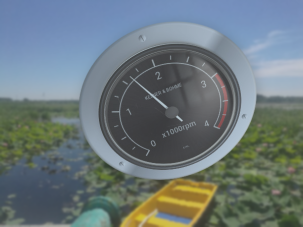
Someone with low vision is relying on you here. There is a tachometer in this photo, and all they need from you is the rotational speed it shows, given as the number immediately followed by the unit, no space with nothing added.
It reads 1625rpm
